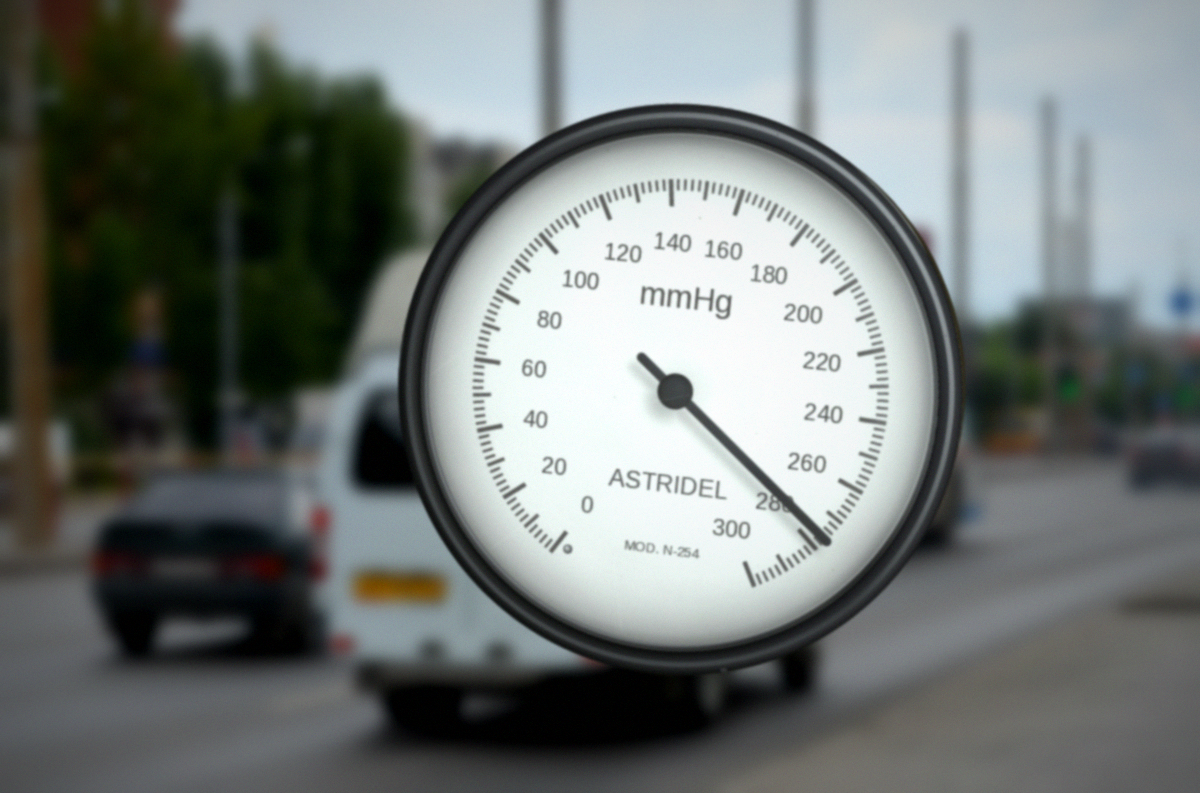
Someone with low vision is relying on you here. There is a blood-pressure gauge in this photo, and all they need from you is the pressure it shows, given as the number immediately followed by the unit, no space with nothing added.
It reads 276mmHg
